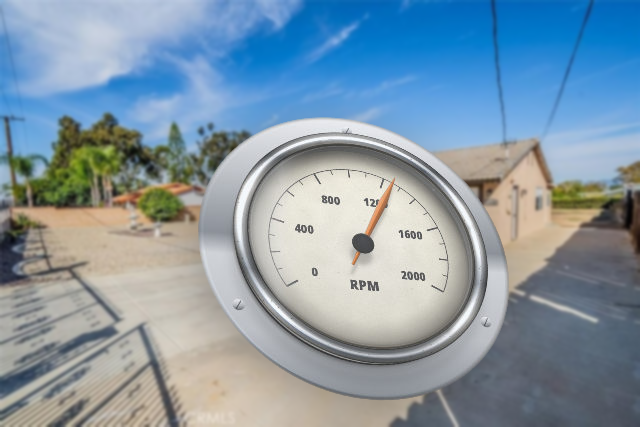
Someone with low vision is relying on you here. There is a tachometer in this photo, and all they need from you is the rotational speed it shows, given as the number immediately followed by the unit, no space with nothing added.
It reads 1250rpm
